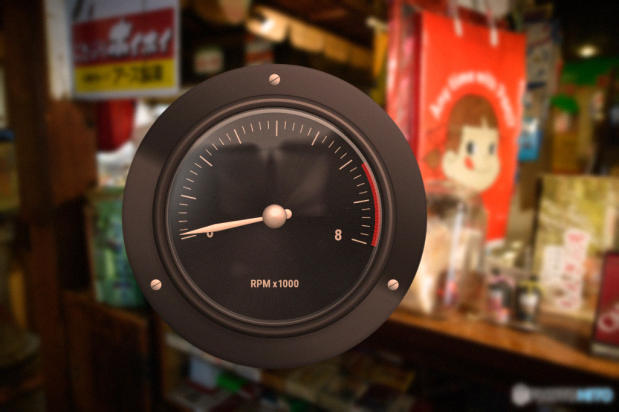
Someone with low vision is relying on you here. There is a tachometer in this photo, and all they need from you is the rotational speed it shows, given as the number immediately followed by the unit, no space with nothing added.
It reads 100rpm
